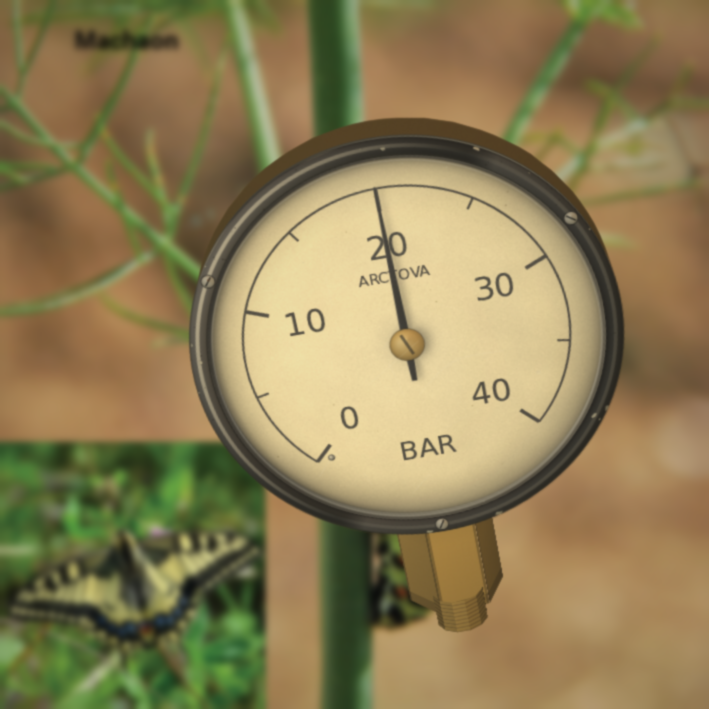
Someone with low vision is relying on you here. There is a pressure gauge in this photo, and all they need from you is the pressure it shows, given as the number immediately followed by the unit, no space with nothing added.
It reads 20bar
